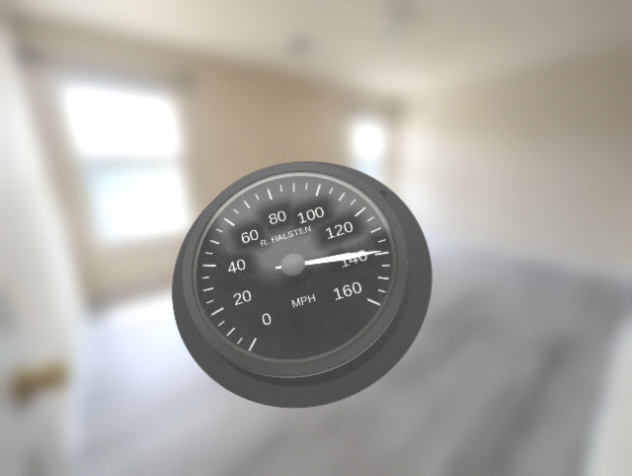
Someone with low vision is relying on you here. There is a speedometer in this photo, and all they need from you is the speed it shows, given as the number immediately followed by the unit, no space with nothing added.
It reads 140mph
